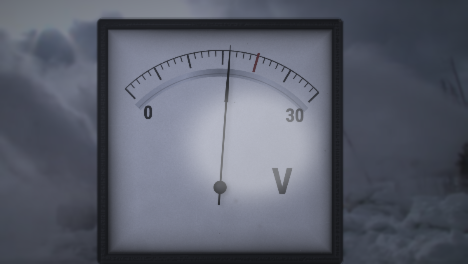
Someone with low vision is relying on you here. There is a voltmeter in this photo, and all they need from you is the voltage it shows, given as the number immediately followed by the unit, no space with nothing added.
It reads 16V
